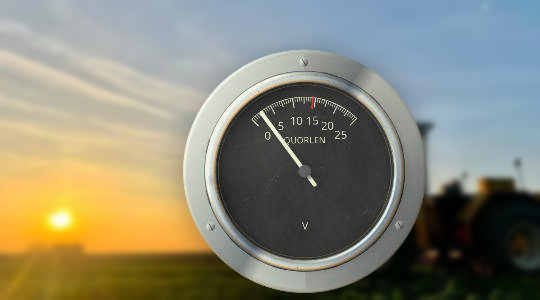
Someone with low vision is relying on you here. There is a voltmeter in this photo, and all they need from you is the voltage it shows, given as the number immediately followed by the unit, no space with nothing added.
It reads 2.5V
